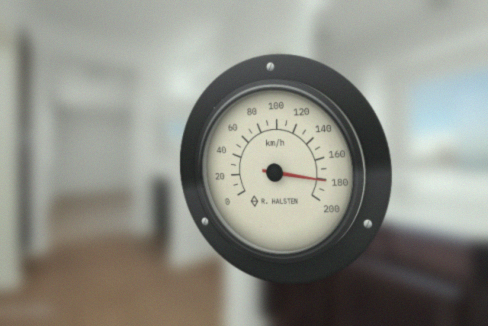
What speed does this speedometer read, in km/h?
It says 180 km/h
